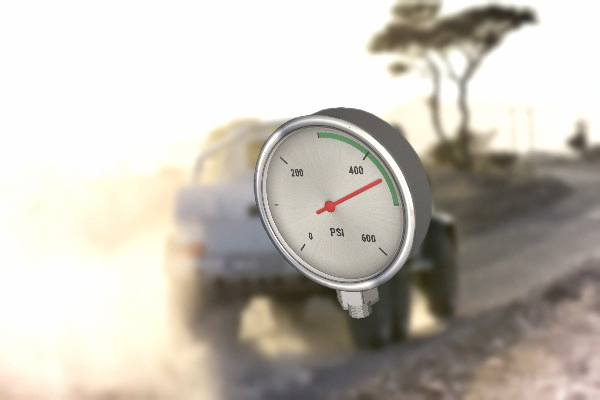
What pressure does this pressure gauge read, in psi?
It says 450 psi
